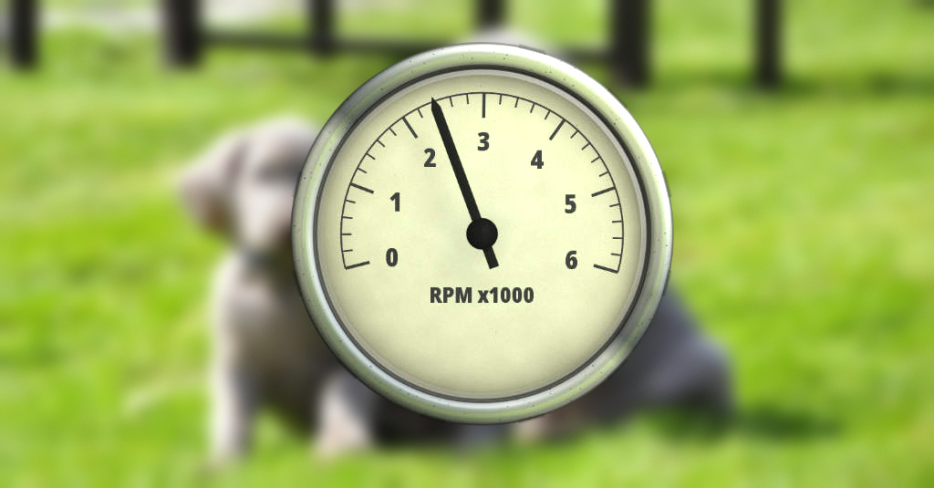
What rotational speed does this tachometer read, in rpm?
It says 2400 rpm
